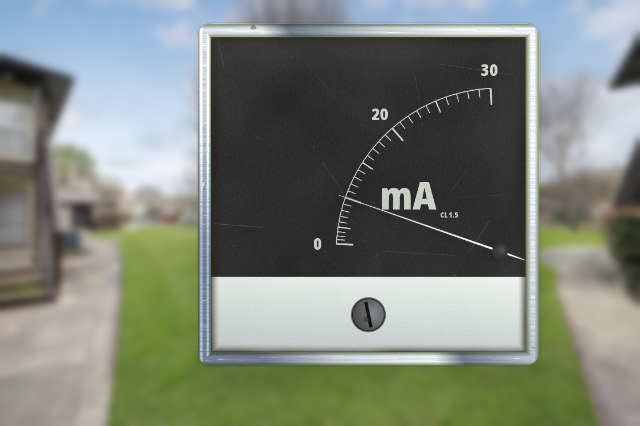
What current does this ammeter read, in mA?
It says 10 mA
